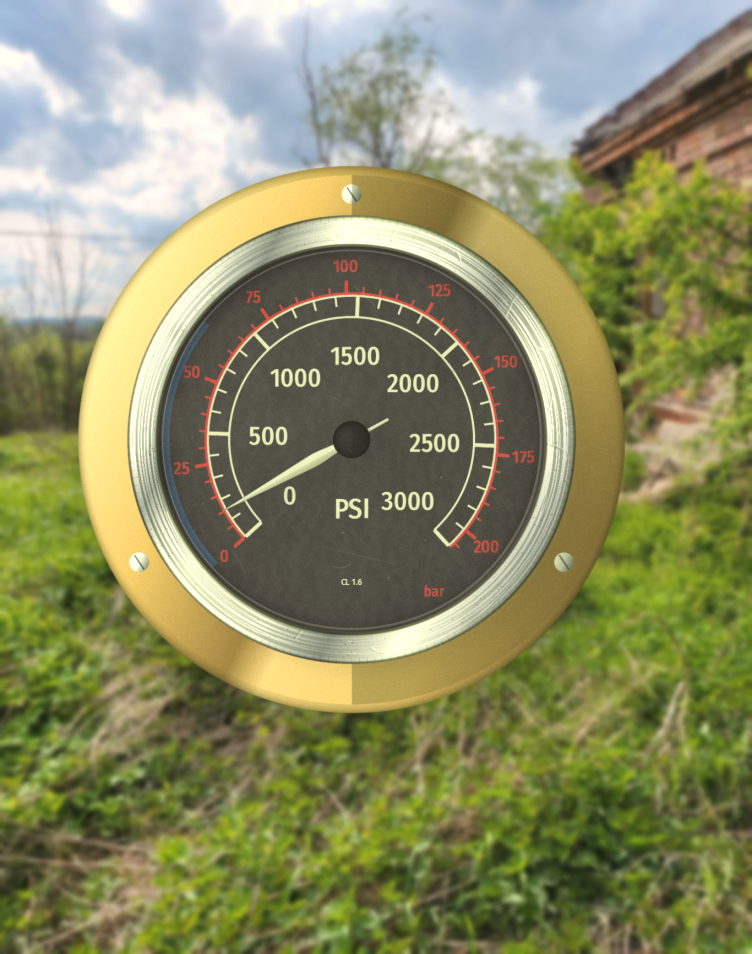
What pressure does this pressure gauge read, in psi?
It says 150 psi
